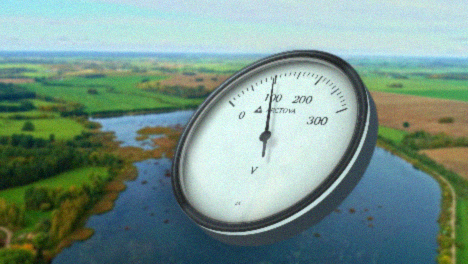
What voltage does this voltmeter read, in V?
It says 100 V
